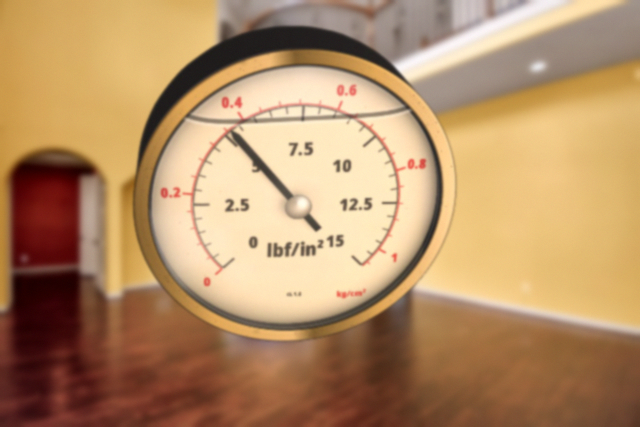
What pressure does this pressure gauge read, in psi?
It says 5.25 psi
